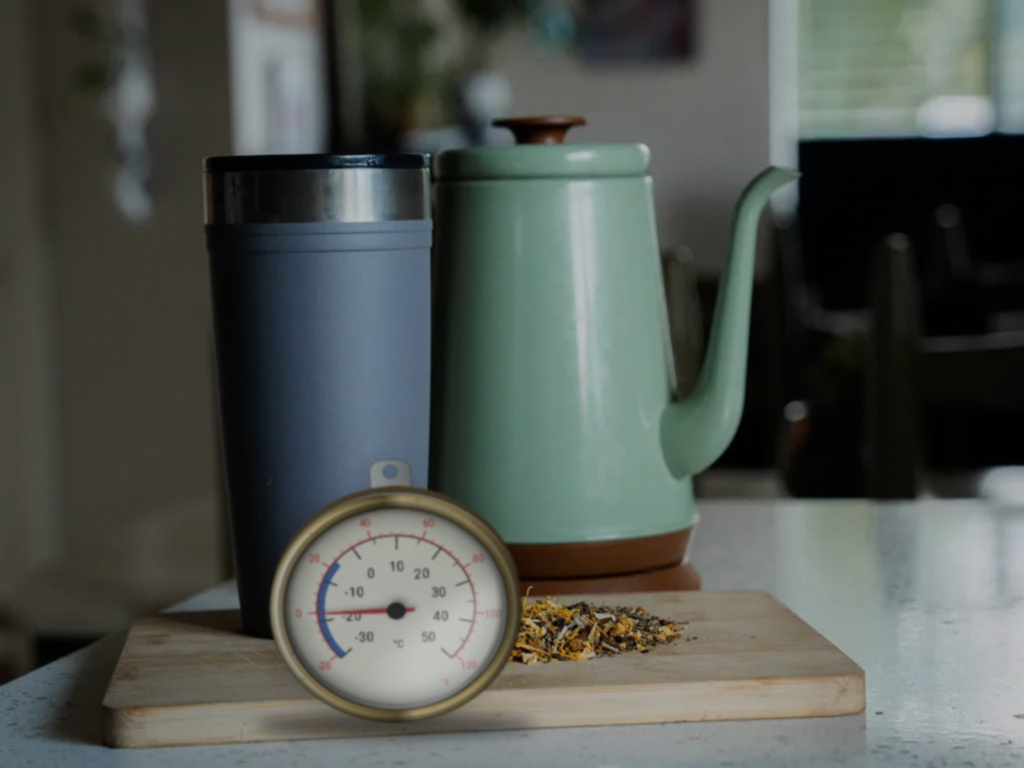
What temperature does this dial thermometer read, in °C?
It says -17.5 °C
